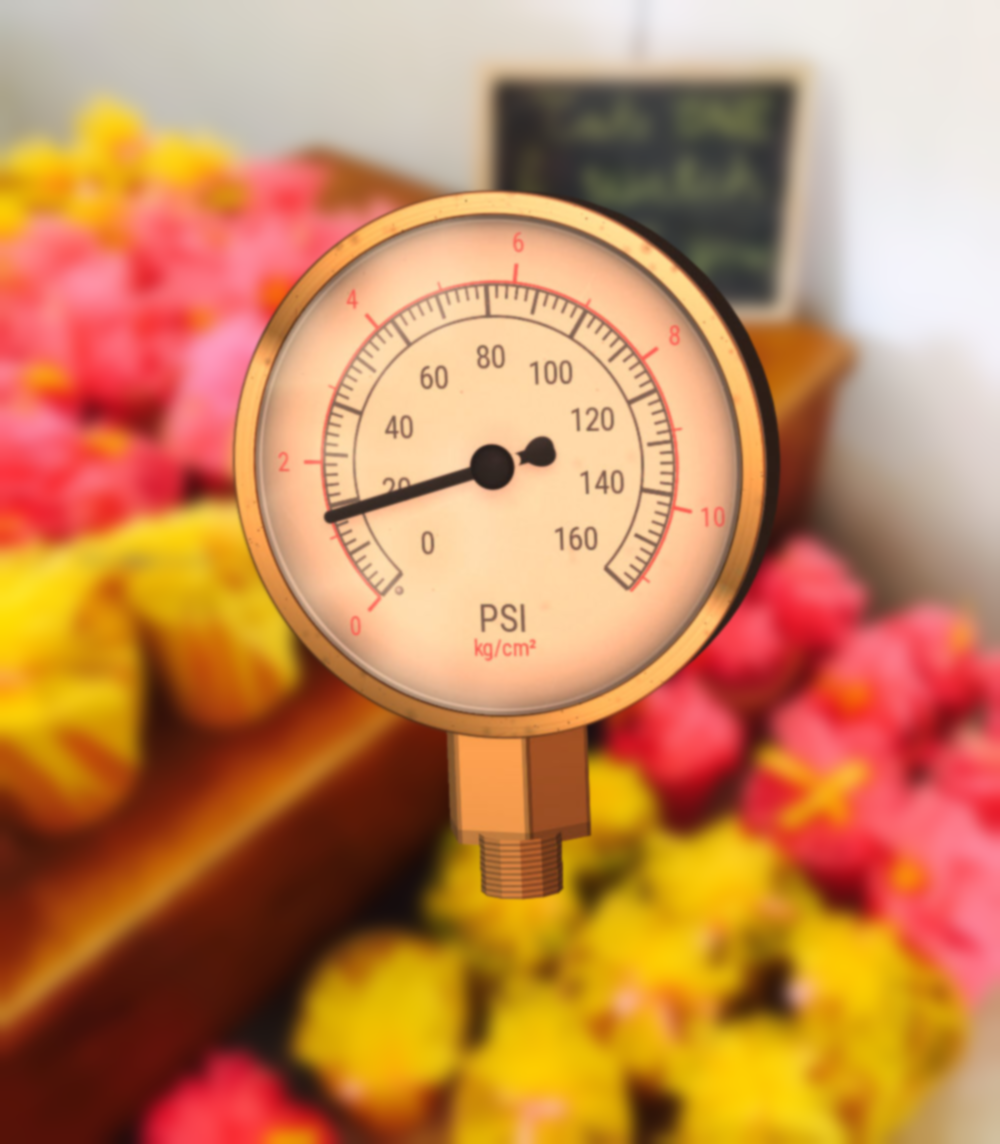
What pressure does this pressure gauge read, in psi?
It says 18 psi
